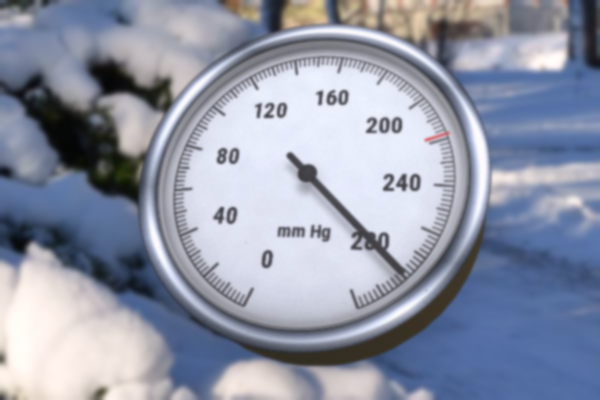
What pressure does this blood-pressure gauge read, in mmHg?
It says 280 mmHg
